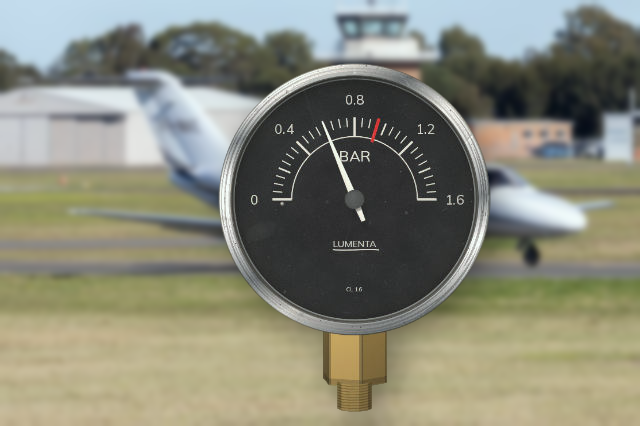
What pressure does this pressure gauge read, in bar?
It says 0.6 bar
